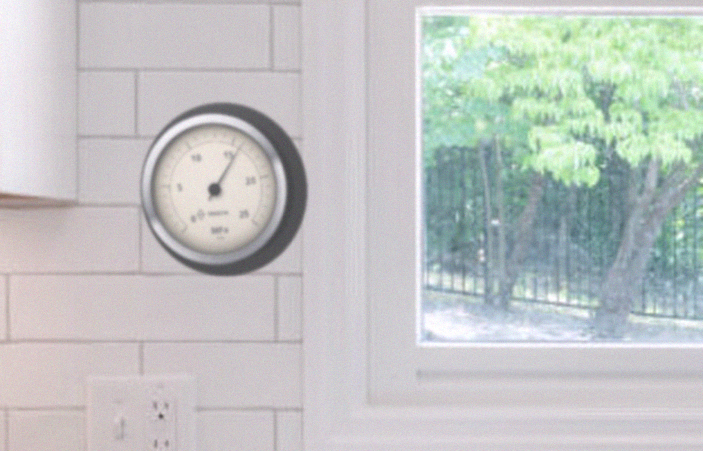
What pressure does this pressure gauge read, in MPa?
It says 16 MPa
